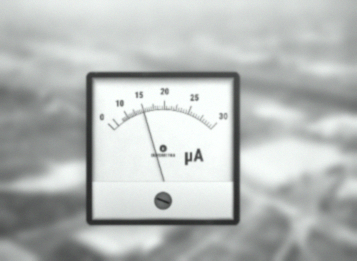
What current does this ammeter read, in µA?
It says 15 µA
